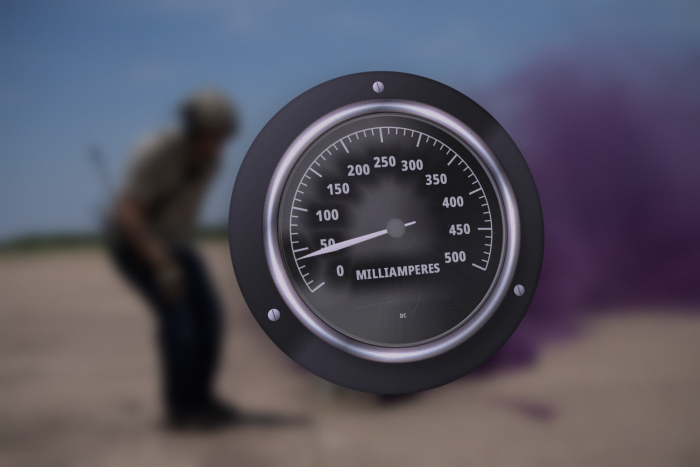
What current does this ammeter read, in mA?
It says 40 mA
